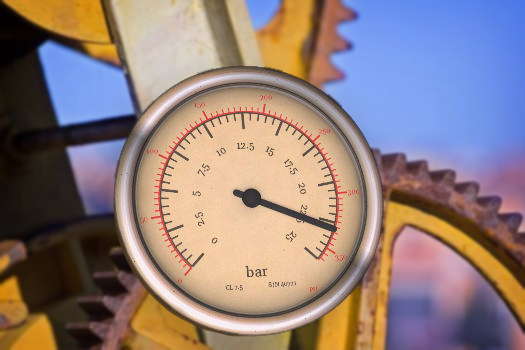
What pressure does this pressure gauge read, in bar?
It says 23 bar
